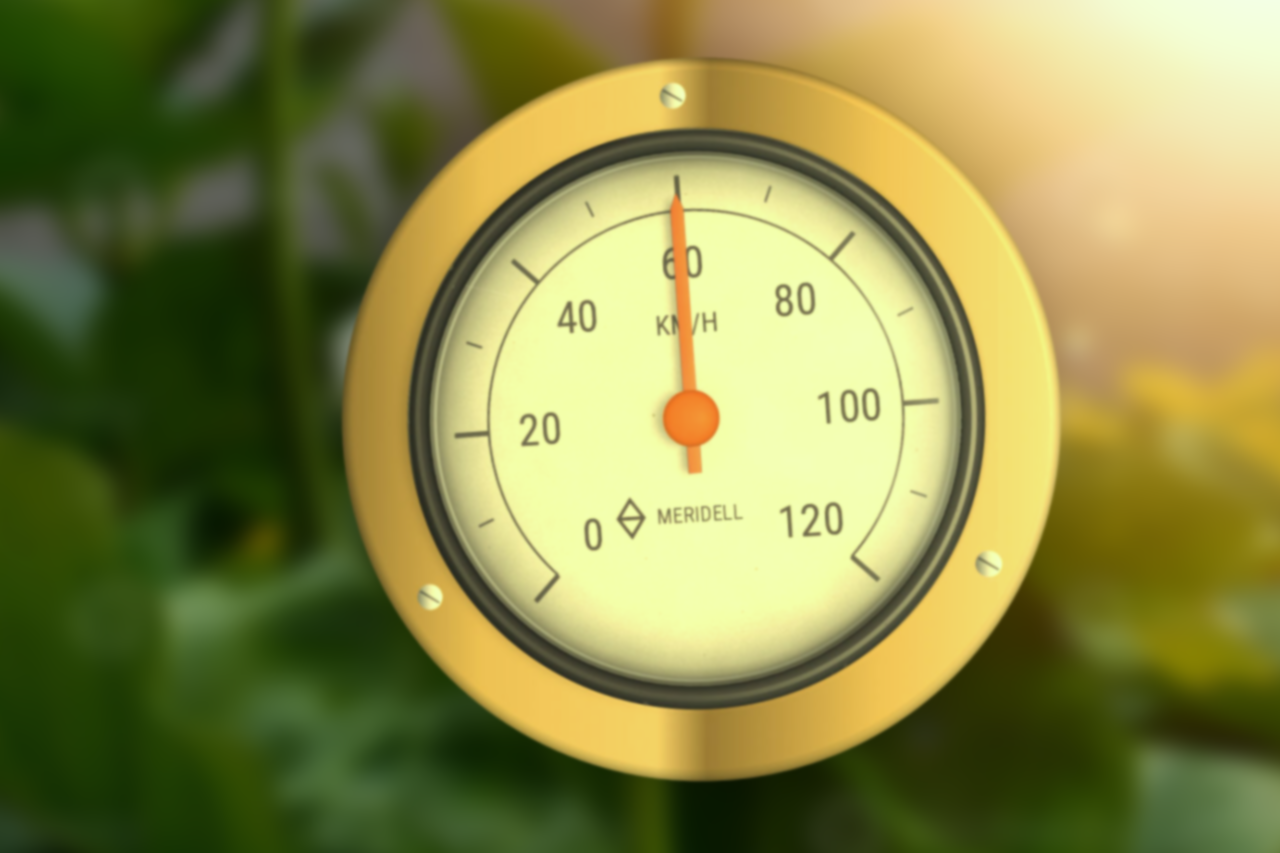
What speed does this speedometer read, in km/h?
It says 60 km/h
